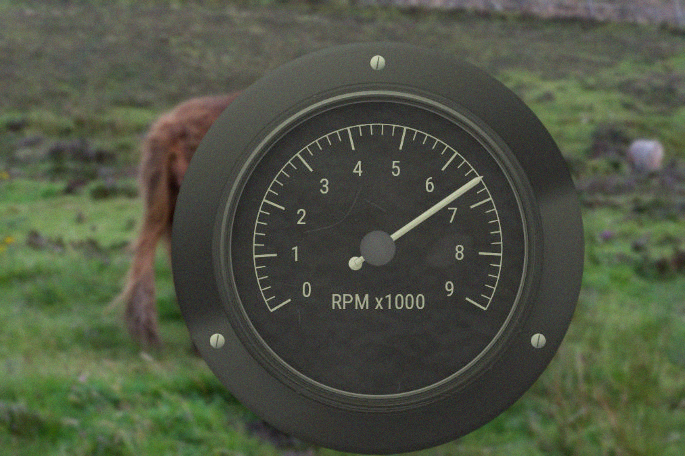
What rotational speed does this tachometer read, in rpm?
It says 6600 rpm
